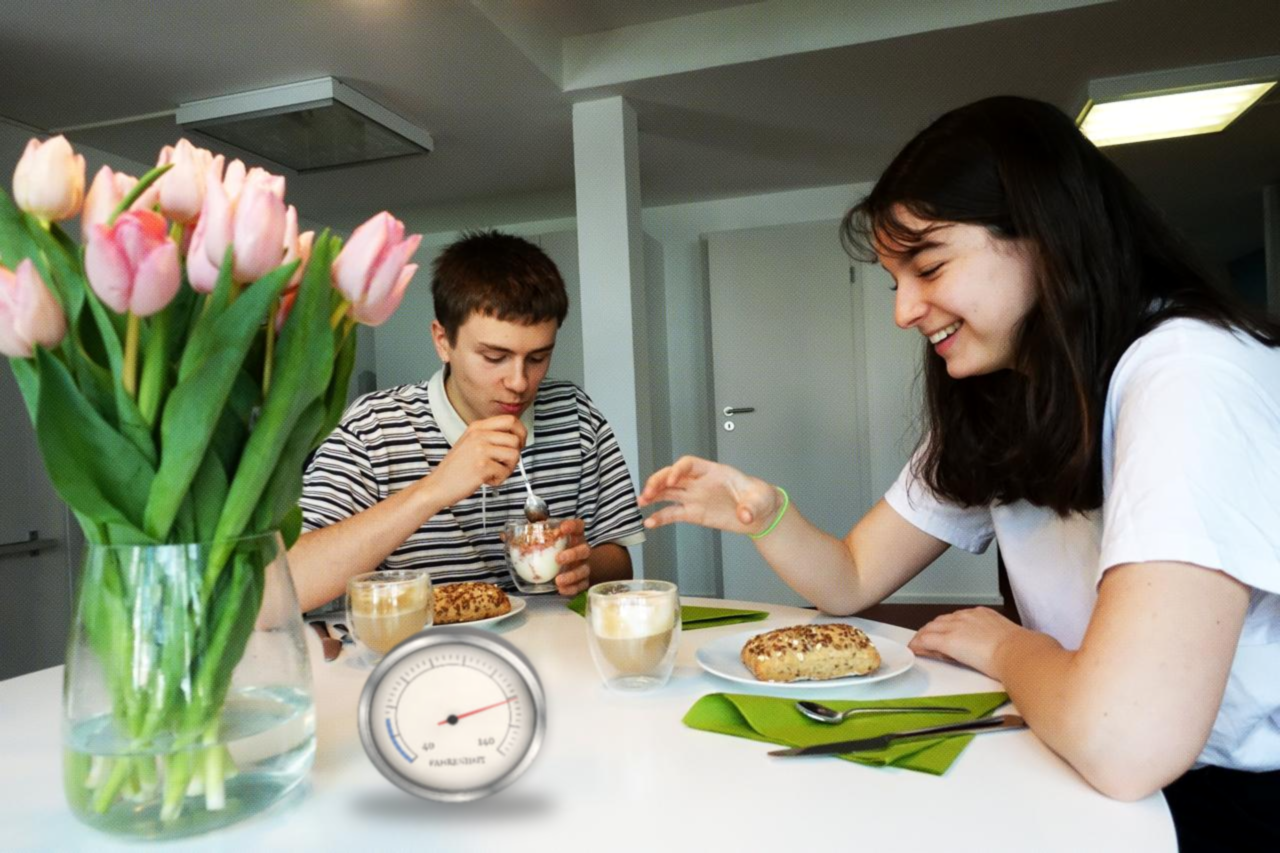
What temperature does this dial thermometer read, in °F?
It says 100 °F
